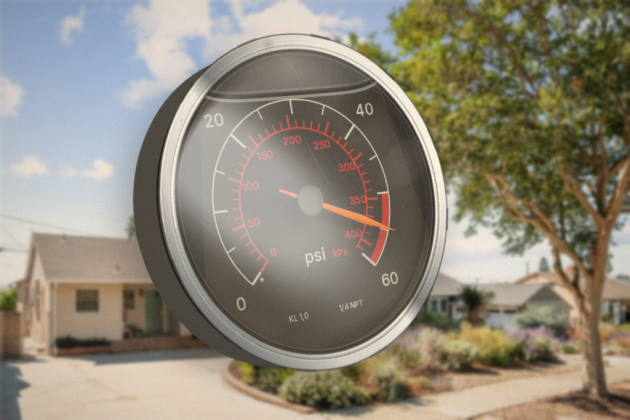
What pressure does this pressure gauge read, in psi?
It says 55 psi
